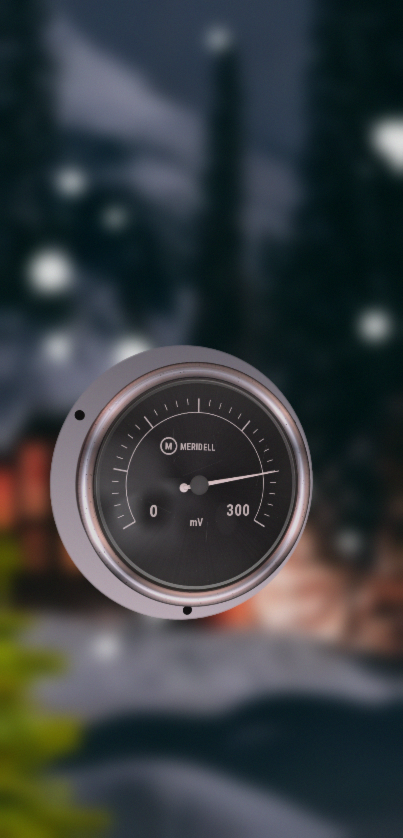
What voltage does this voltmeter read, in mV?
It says 250 mV
